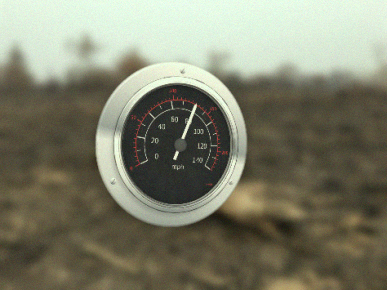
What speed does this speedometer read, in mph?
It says 80 mph
